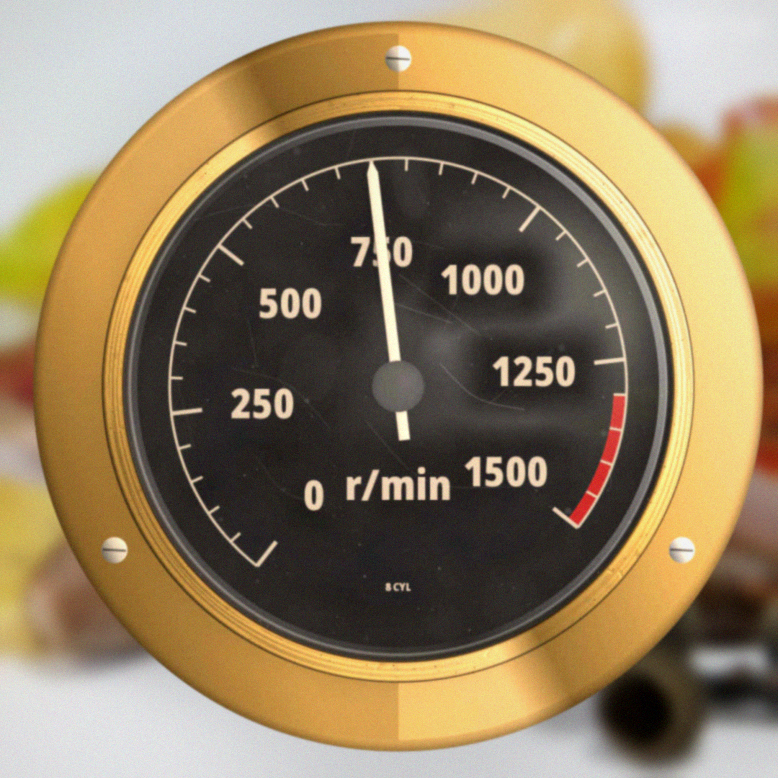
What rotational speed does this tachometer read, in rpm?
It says 750 rpm
